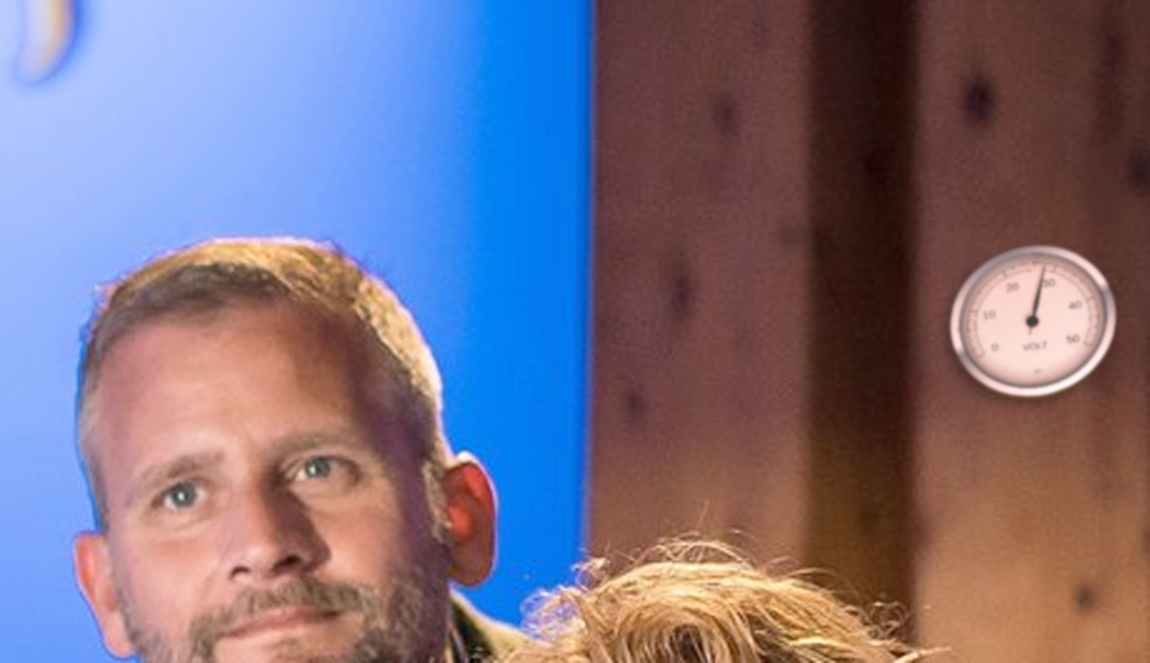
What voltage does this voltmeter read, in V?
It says 28 V
